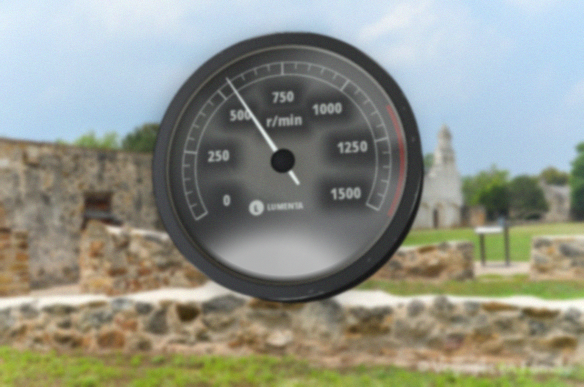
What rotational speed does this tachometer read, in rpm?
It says 550 rpm
